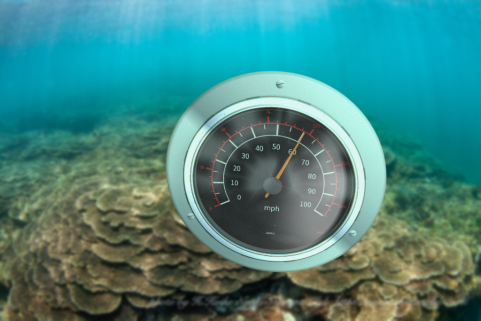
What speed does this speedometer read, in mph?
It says 60 mph
